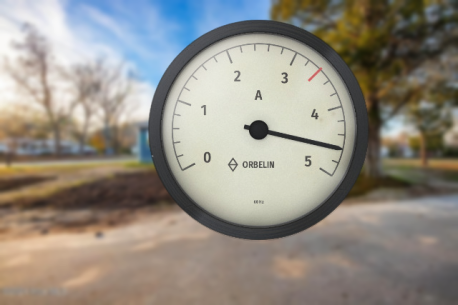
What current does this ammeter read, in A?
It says 4.6 A
